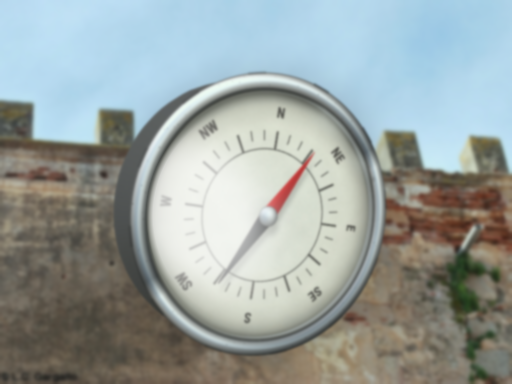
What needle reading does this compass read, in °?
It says 30 °
